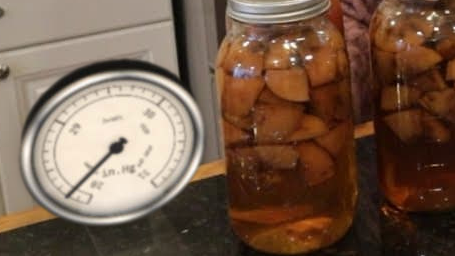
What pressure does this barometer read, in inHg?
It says 28.2 inHg
